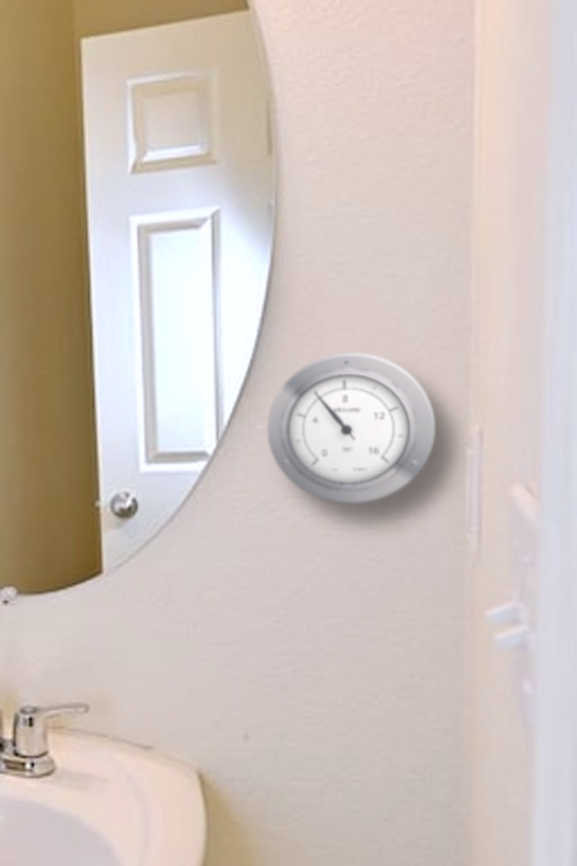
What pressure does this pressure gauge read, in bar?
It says 6 bar
